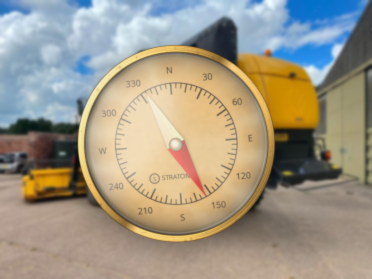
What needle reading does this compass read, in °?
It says 155 °
